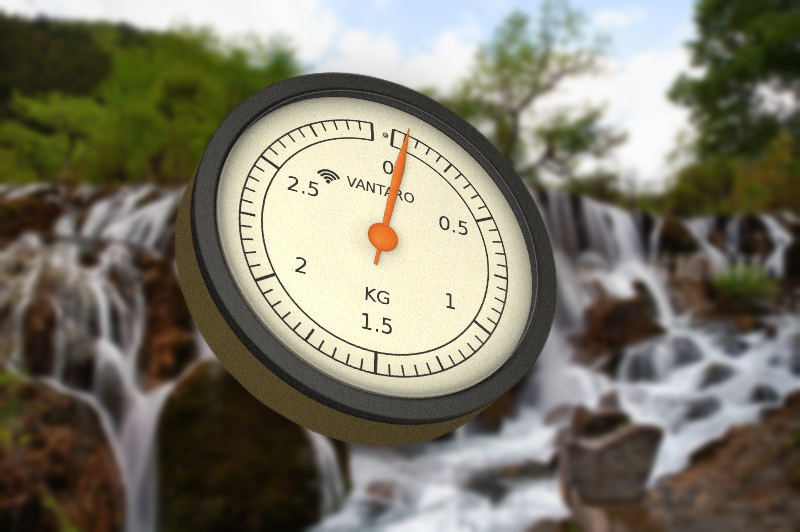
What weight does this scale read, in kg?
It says 0.05 kg
